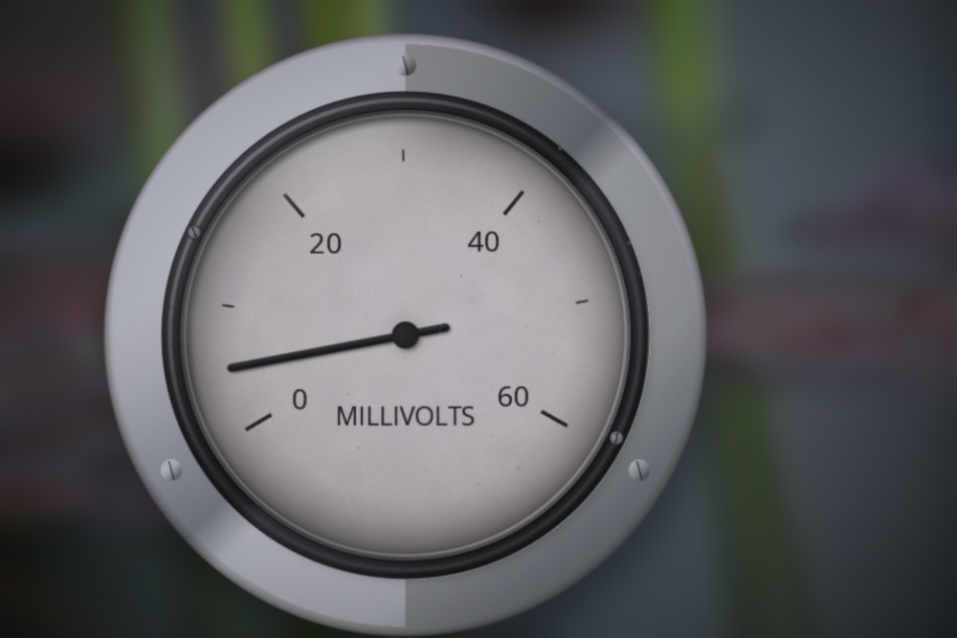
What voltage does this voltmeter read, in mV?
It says 5 mV
